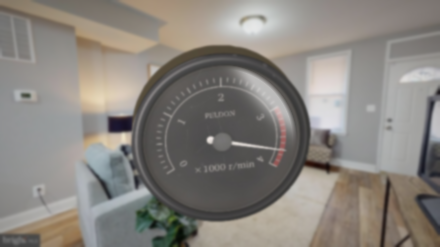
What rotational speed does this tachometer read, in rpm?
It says 3700 rpm
